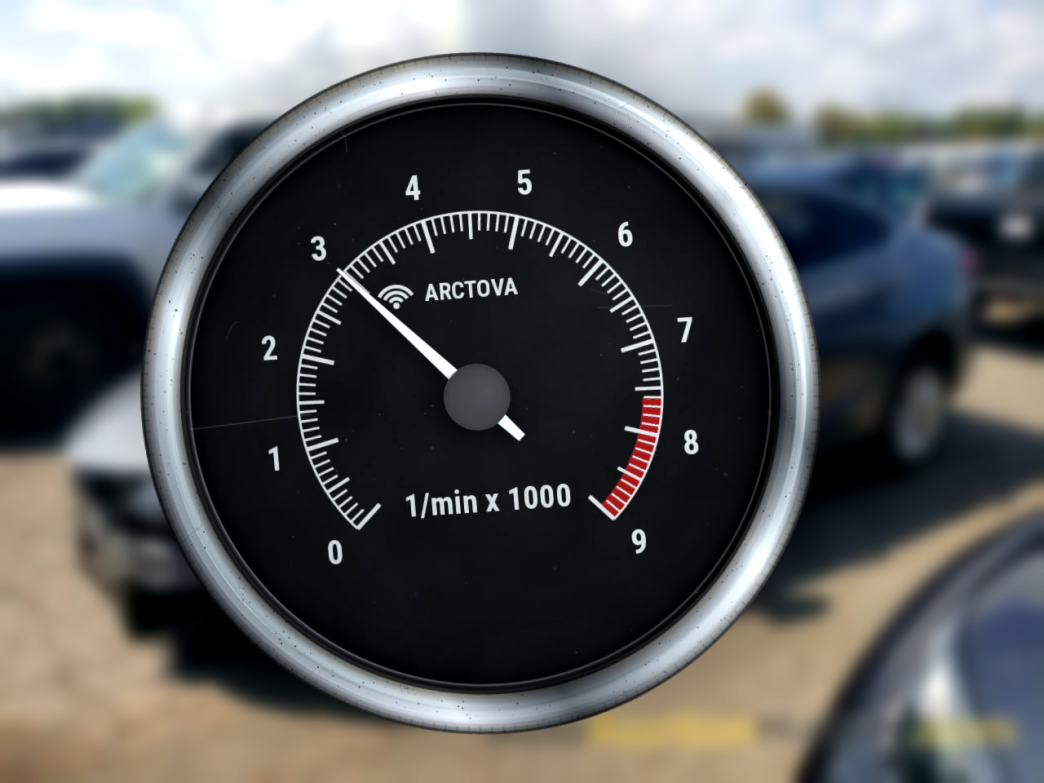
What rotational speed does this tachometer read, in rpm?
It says 3000 rpm
